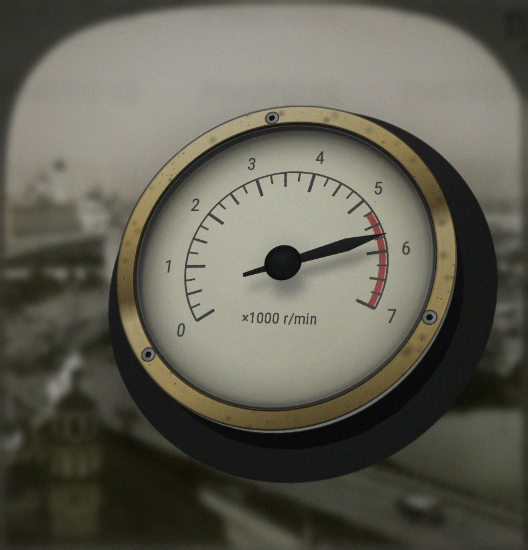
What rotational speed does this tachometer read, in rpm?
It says 5750 rpm
